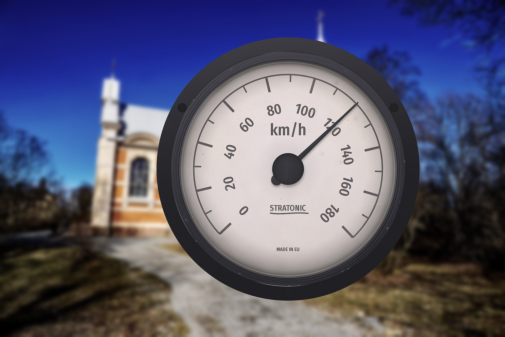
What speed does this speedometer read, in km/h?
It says 120 km/h
